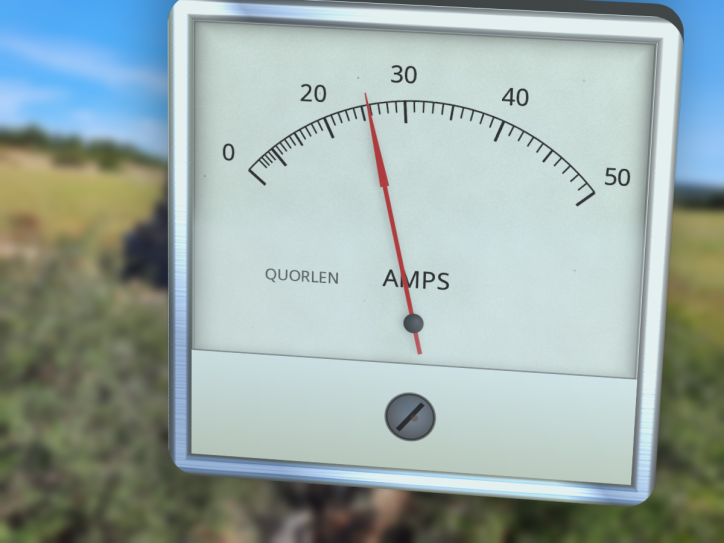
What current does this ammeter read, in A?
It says 26 A
